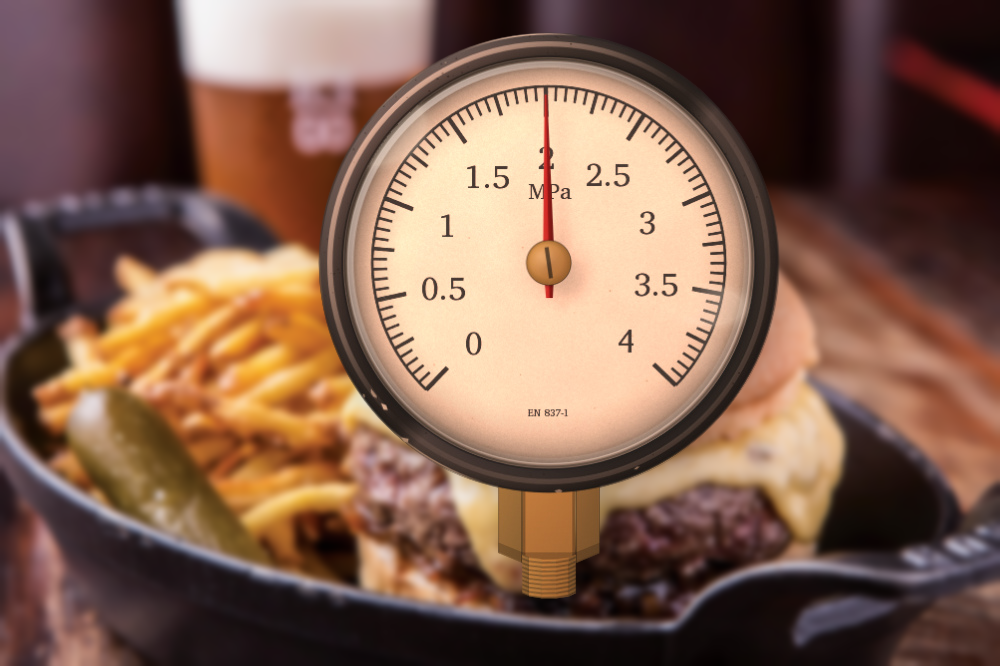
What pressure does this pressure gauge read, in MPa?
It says 2 MPa
